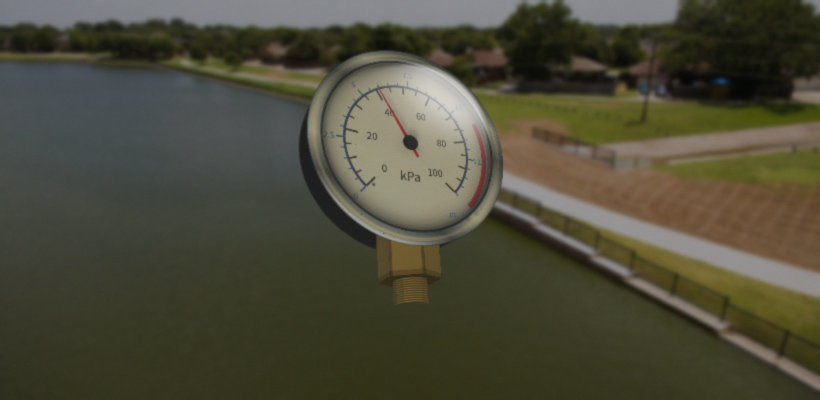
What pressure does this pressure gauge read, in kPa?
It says 40 kPa
